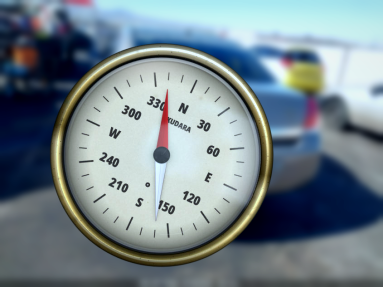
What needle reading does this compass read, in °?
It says 340 °
